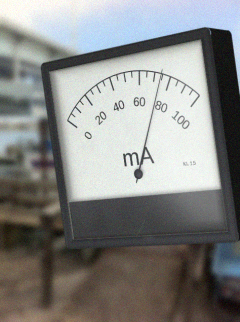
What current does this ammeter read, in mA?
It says 75 mA
